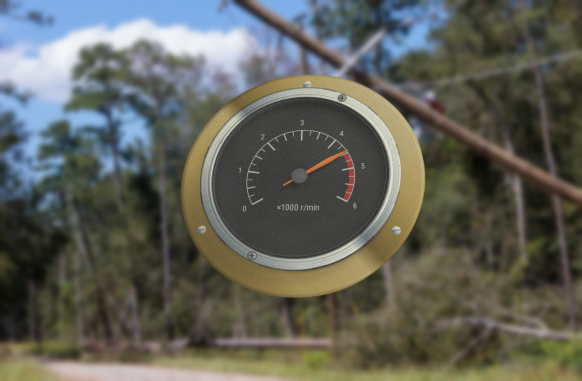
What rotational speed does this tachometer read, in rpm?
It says 4500 rpm
